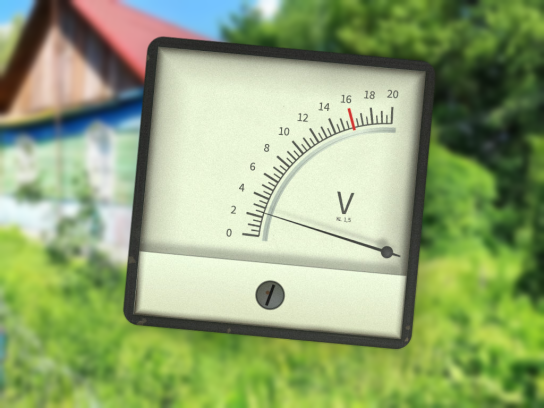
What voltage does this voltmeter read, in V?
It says 2.5 V
